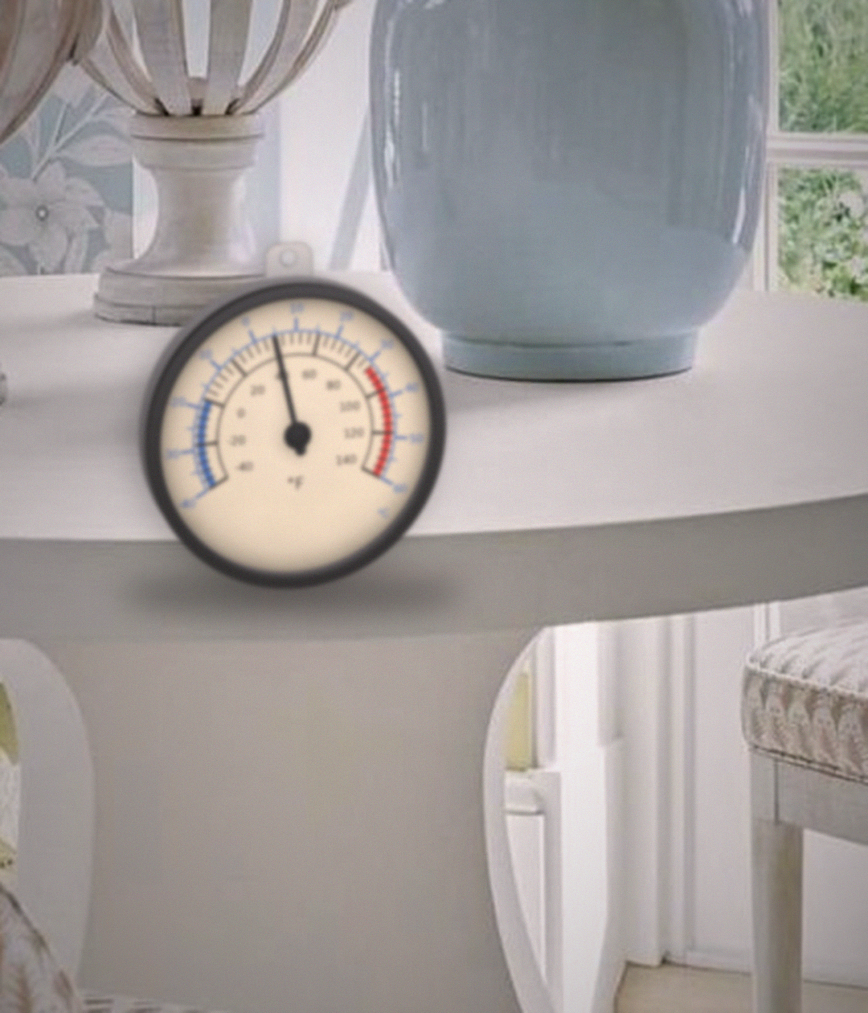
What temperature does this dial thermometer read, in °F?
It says 40 °F
